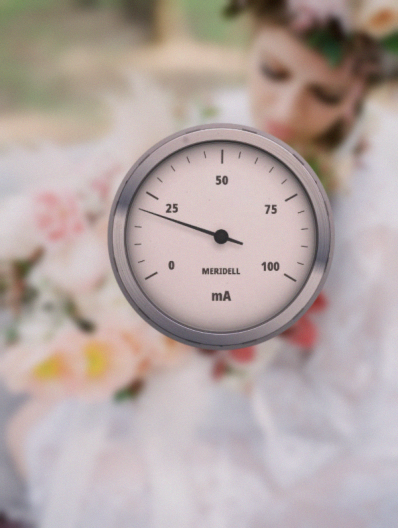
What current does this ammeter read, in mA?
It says 20 mA
